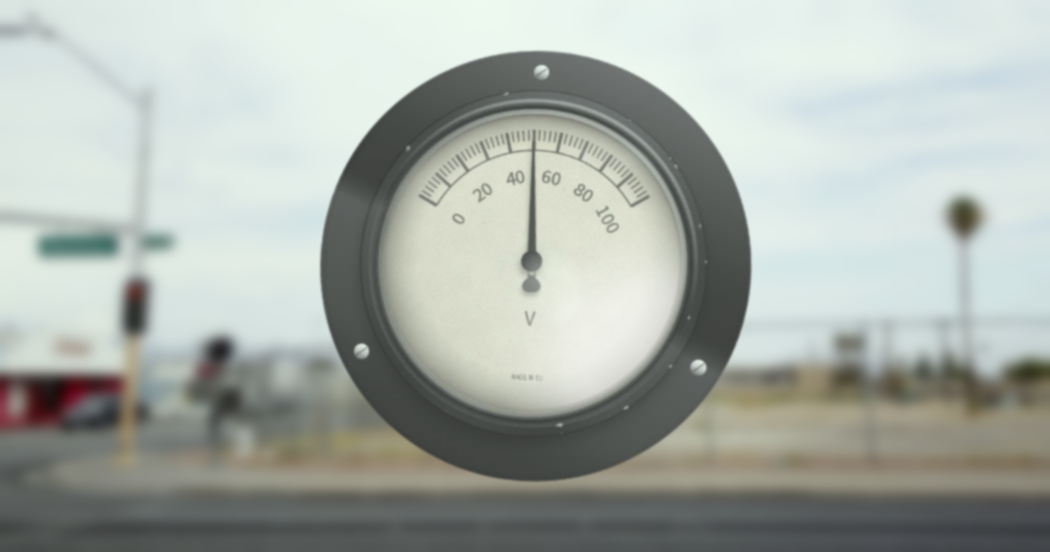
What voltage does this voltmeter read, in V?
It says 50 V
